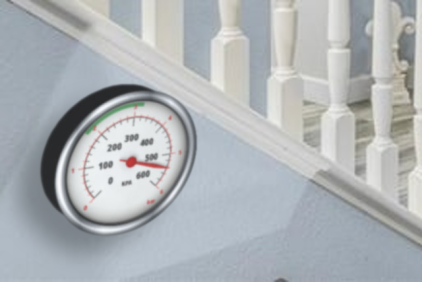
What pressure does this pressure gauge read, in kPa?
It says 540 kPa
